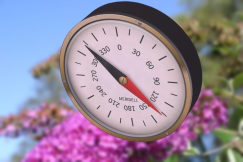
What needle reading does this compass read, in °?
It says 135 °
